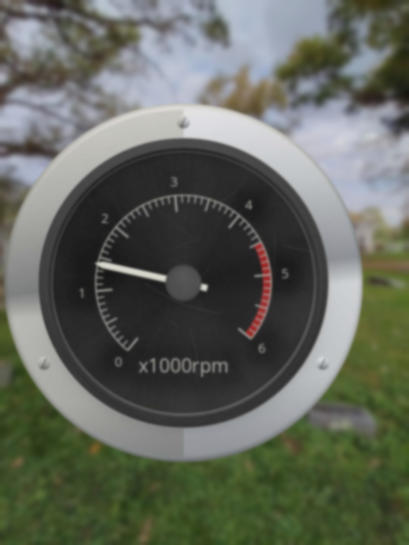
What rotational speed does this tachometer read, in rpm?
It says 1400 rpm
